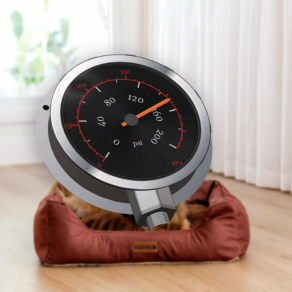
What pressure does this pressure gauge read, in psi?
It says 150 psi
